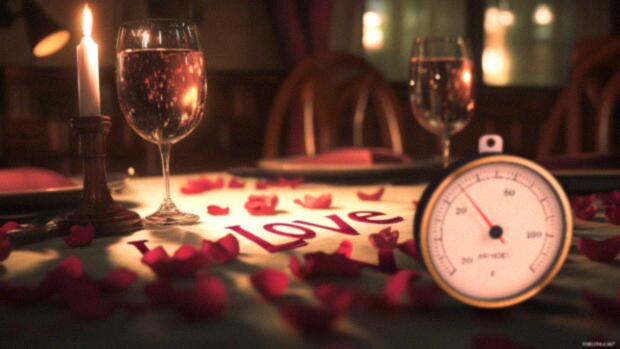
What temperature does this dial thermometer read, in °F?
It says 30 °F
